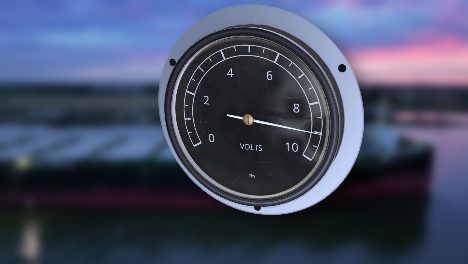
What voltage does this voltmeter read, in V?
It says 9 V
